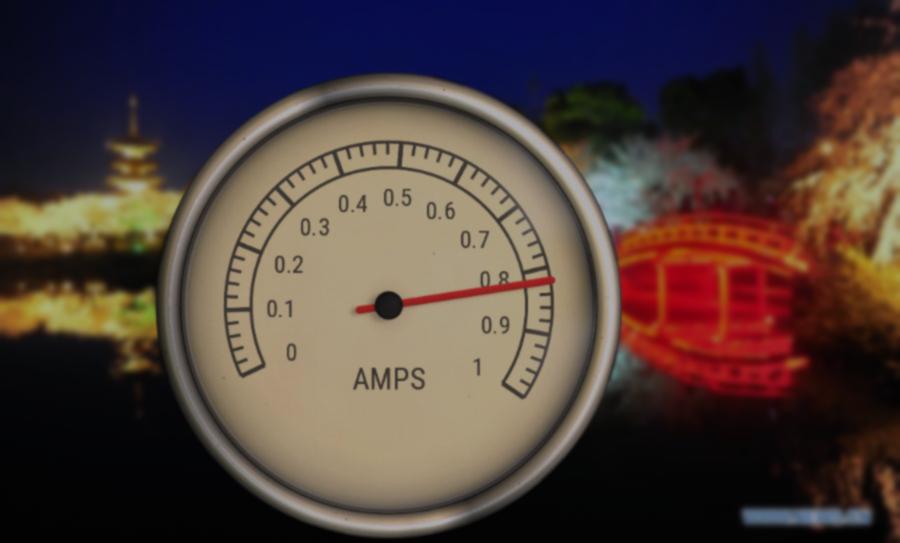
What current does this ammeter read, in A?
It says 0.82 A
